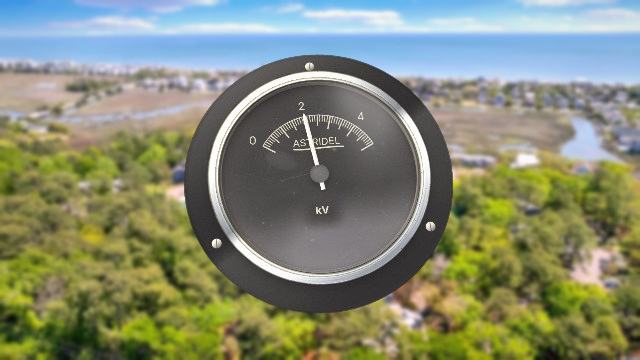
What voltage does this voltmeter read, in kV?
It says 2 kV
